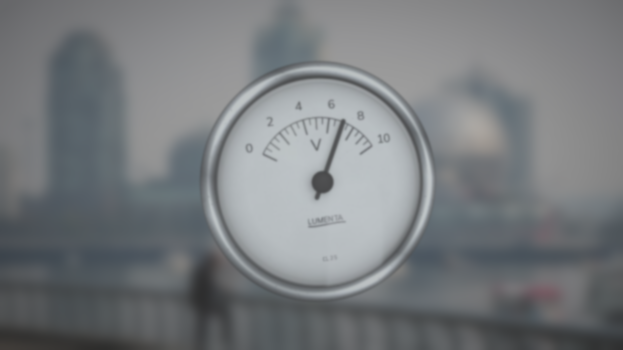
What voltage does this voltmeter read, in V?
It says 7 V
